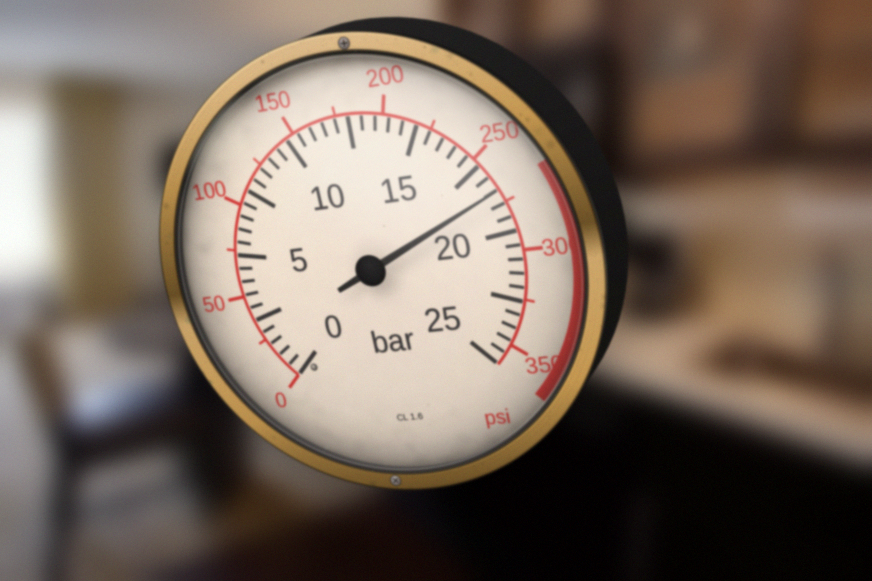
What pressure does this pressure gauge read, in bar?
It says 18.5 bar
